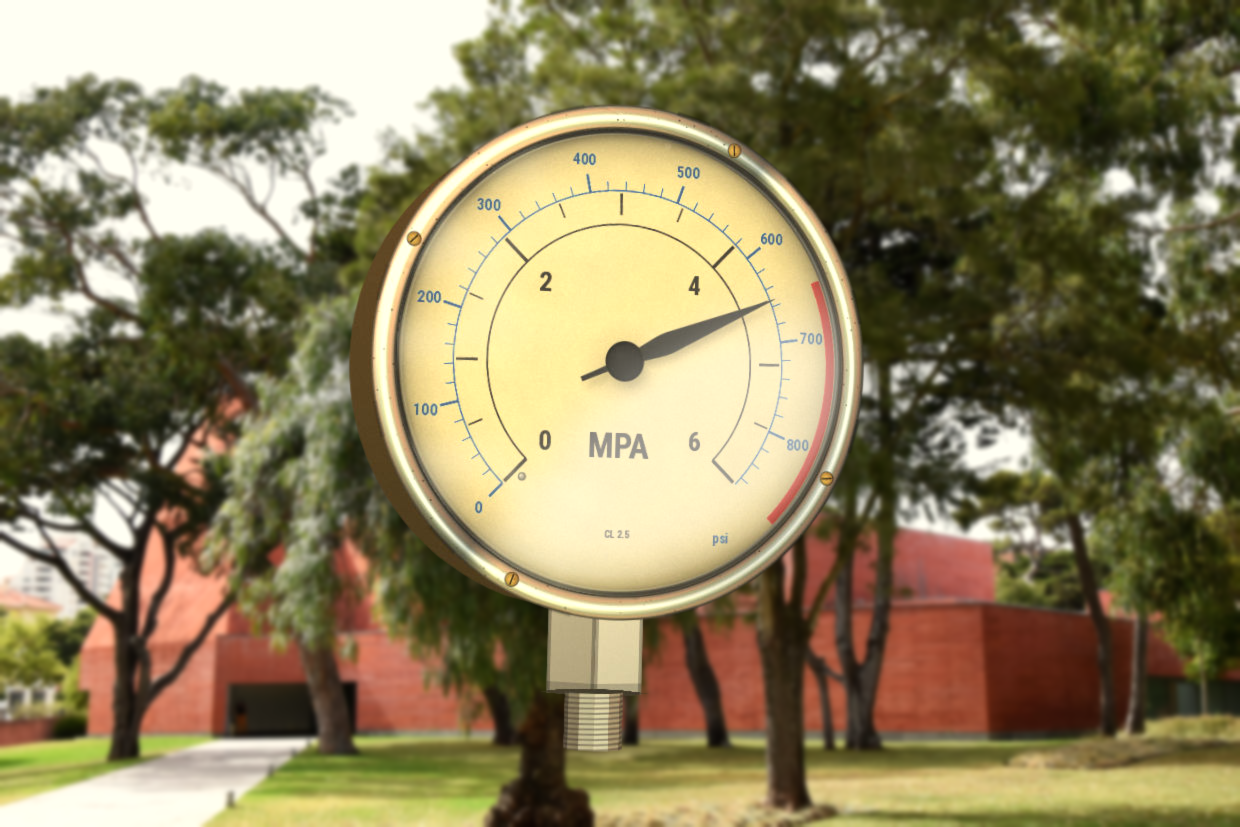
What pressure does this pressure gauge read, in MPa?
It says 4.5 MPa
